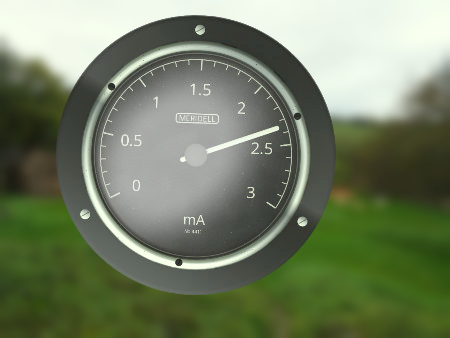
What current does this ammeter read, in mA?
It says 2.35 mA
